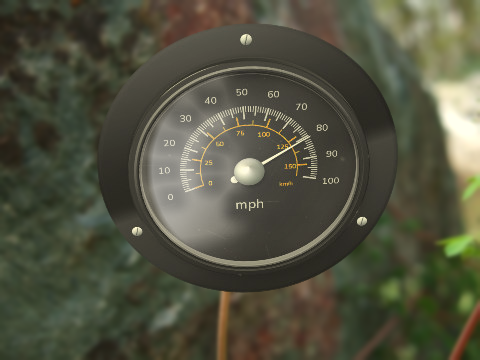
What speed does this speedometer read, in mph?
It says 80 mph
